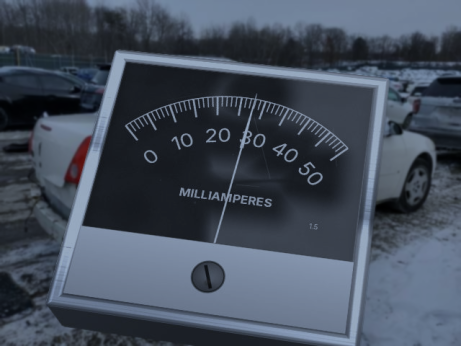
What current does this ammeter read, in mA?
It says 28 mA
